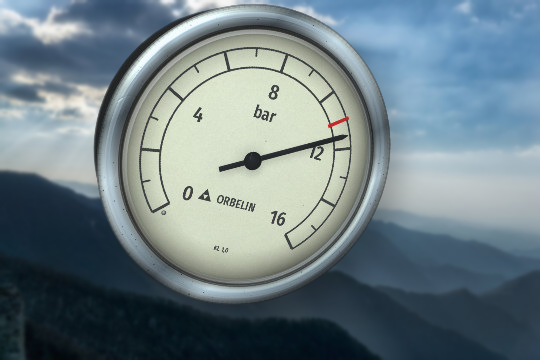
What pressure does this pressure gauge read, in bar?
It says 11.5 bar
